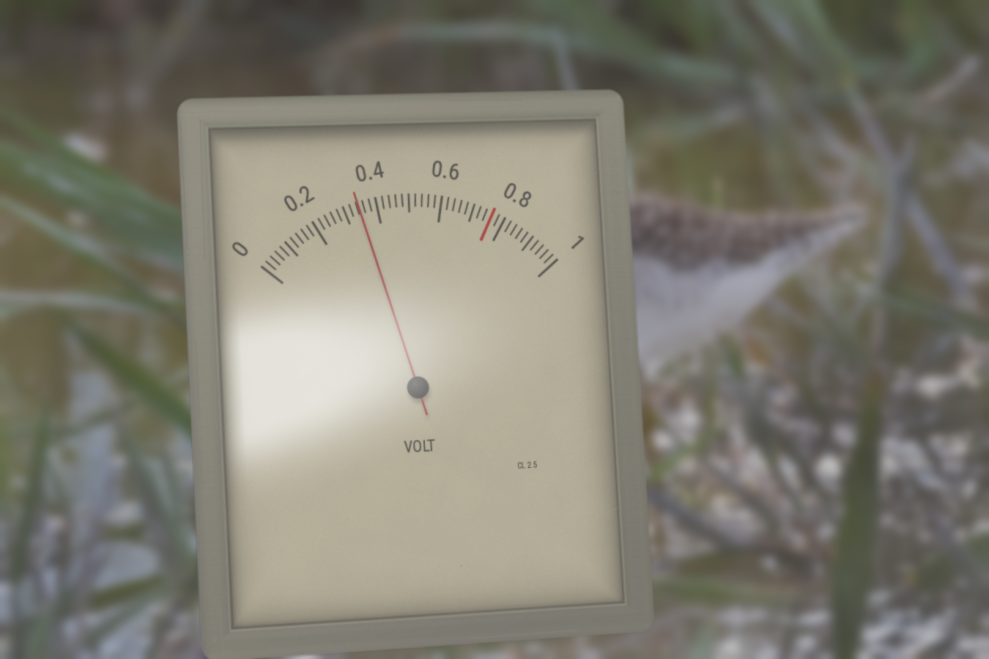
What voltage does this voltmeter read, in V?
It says 0.34 V
